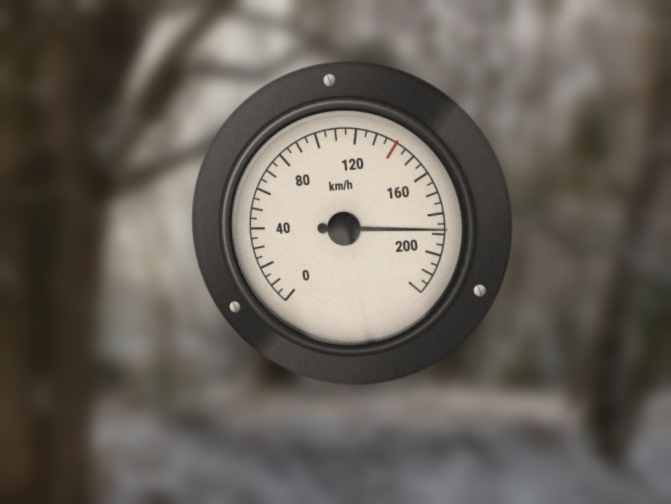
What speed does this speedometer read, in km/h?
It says 187.5 km/h
